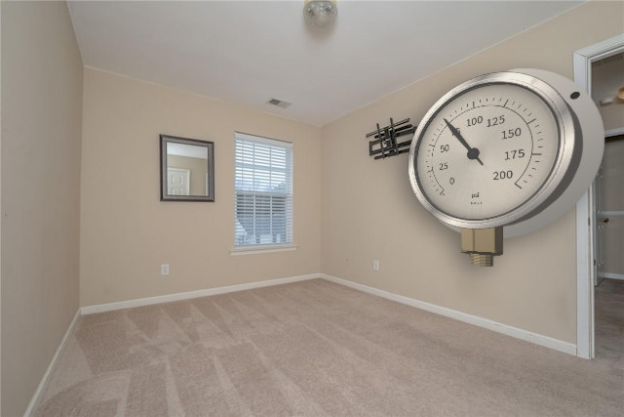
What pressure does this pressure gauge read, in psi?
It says 75 psi
